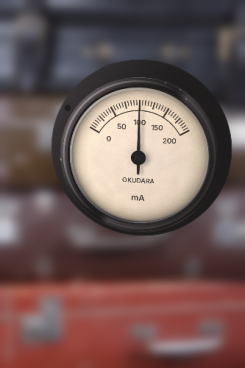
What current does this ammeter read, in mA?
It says 100 mA
